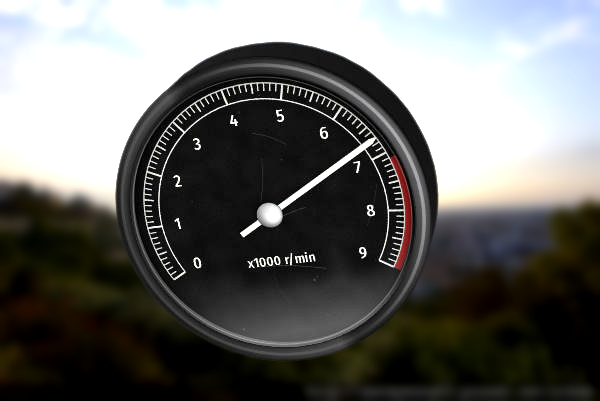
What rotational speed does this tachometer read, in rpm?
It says 6700 rpm
